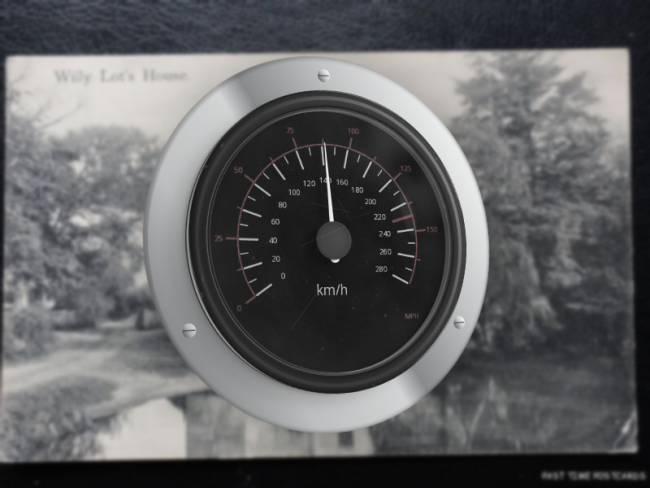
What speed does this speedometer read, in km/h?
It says 140 km/h
